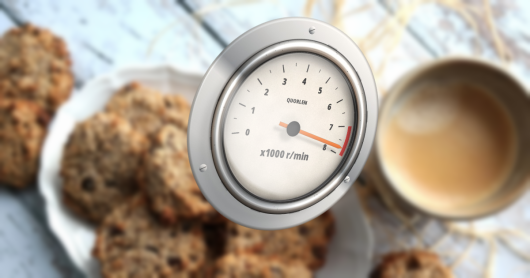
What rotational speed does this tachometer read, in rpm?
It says 7750 rpm
